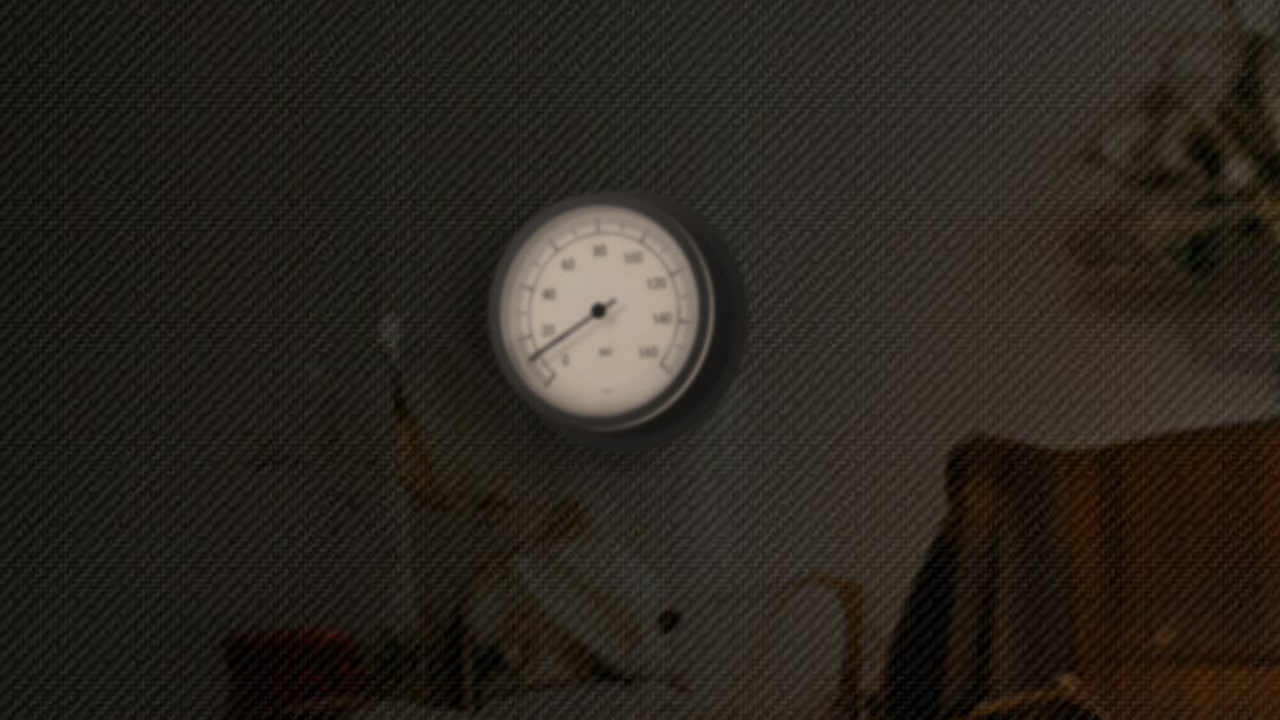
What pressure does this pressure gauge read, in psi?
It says 10 psi
